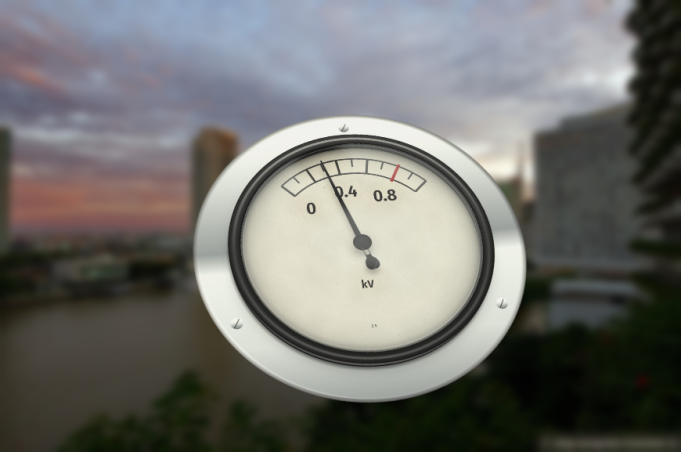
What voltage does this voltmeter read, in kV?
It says 0.3 kV
